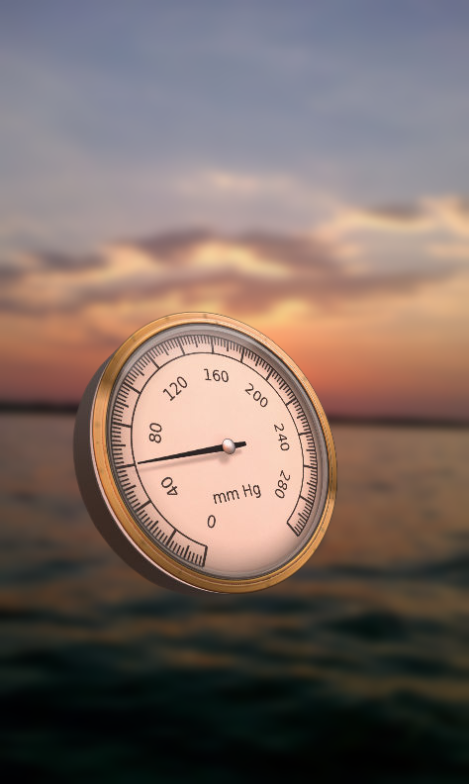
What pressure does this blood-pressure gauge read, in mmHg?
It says 60 mmHg
